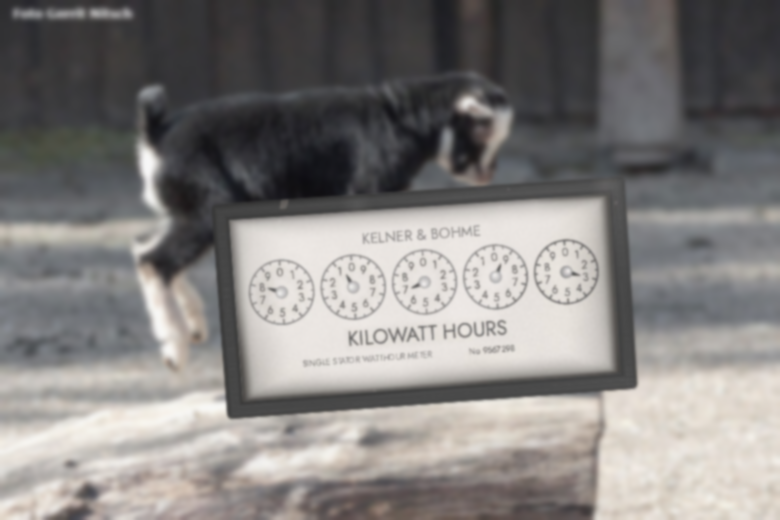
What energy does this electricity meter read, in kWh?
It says 80693 kWh
